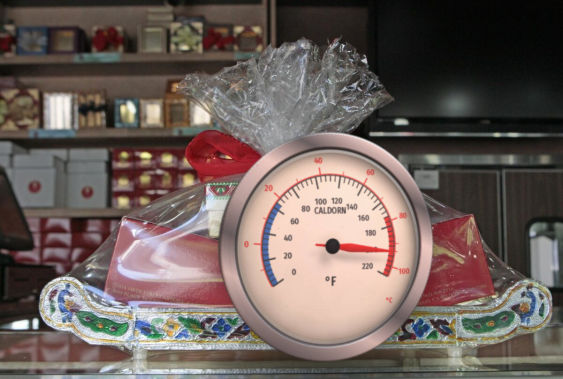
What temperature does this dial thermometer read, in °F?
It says 200 °F
